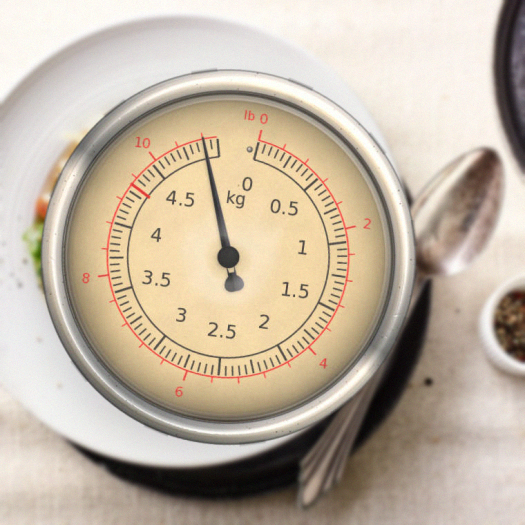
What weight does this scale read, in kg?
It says 4.9 kg
